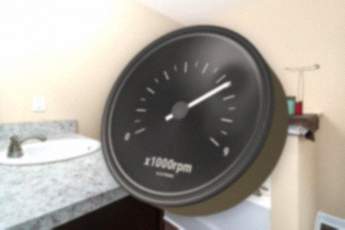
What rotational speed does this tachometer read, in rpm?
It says 6500 rpm
